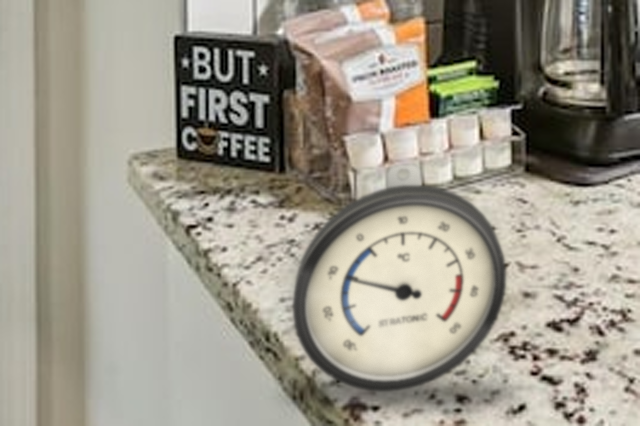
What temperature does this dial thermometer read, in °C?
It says -10 °C
